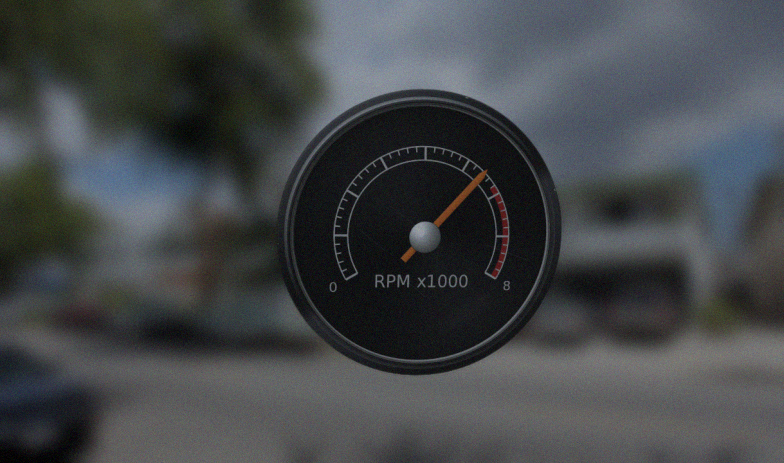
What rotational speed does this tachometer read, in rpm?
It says 5400 rpm
